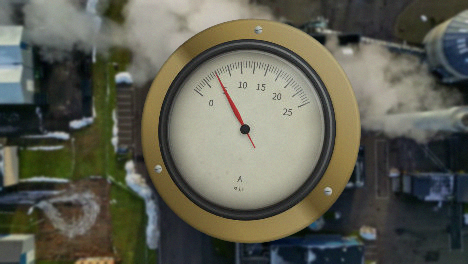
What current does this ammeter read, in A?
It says 5 A
